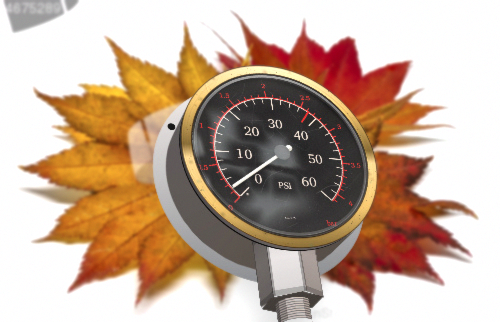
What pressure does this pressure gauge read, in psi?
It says 2 psi
